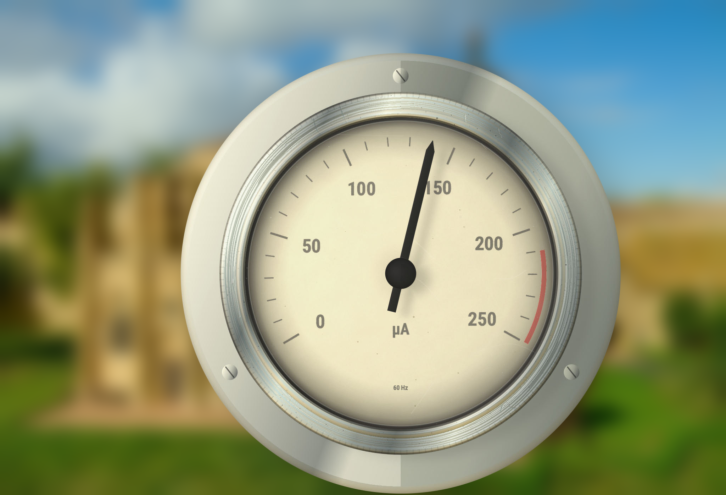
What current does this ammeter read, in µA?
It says 140 µA
